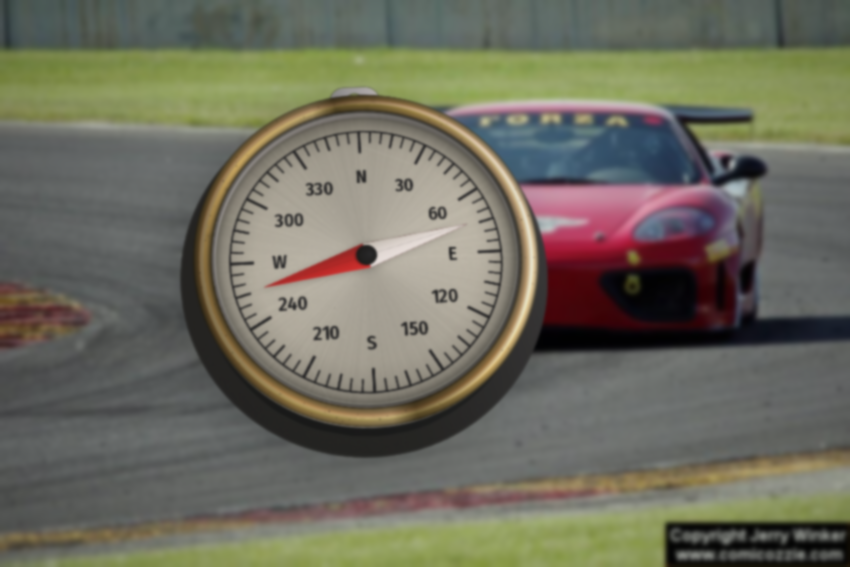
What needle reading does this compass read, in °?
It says 255 °
